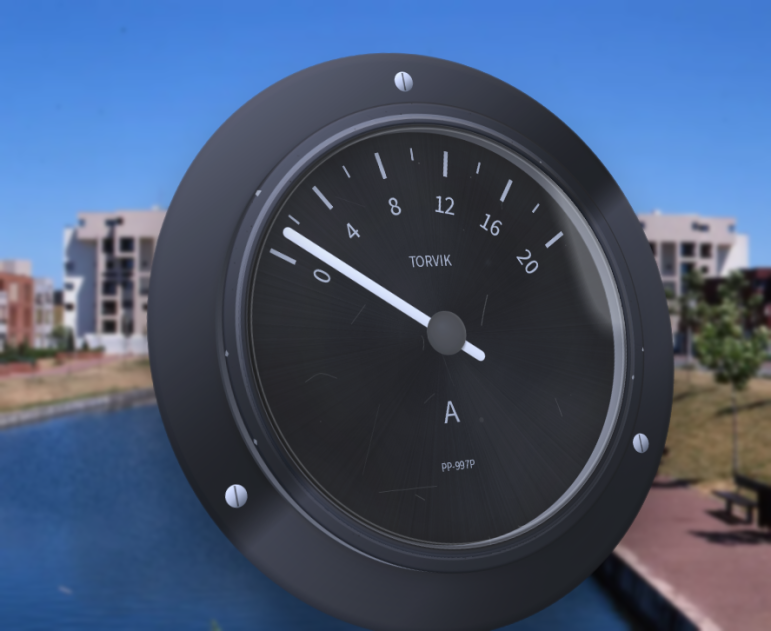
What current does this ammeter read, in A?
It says 1 A
